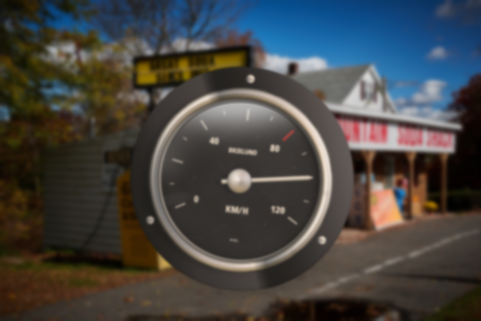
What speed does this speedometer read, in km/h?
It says 100 km/h
